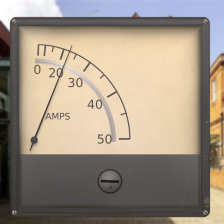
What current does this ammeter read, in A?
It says 22.5 A
